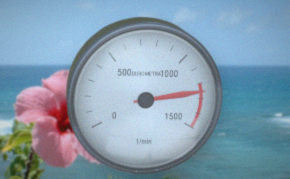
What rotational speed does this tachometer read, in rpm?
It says 1250 rpm
